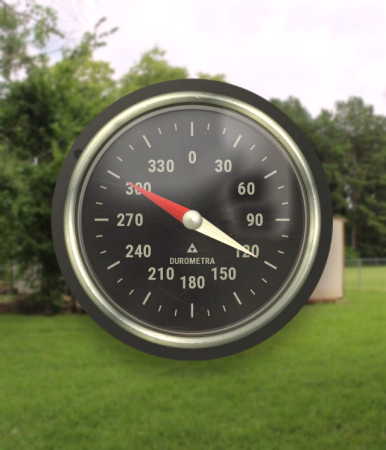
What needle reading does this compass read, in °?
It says 300 °
